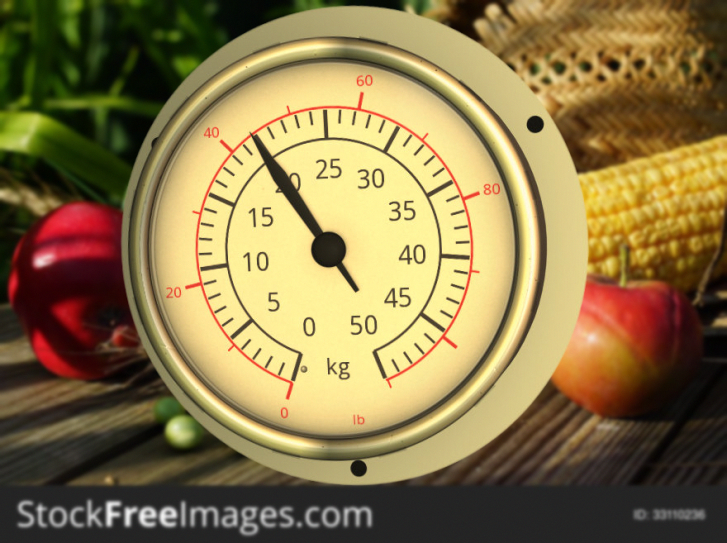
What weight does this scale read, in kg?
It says 20 kg
